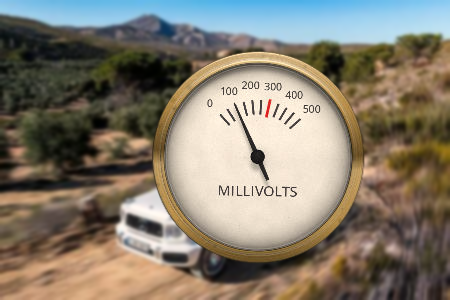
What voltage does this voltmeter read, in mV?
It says 100 mV
